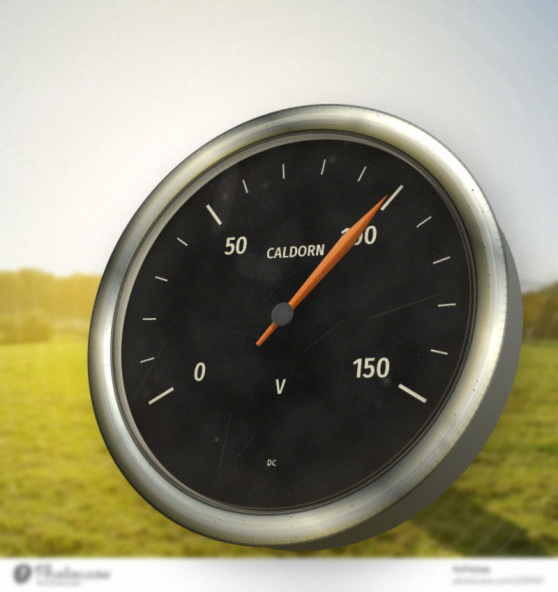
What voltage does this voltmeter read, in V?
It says 100 V
